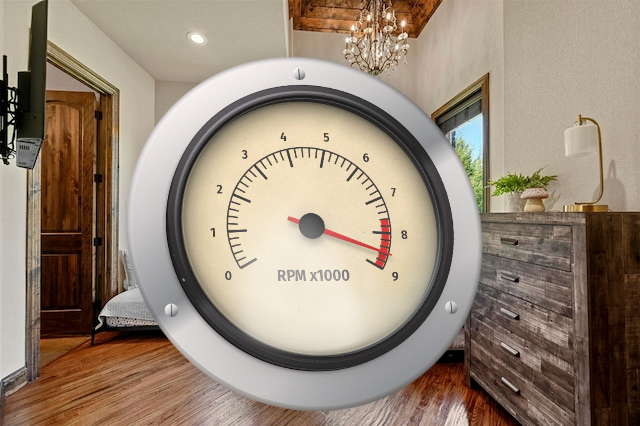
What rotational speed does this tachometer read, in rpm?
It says 8600 rpm
